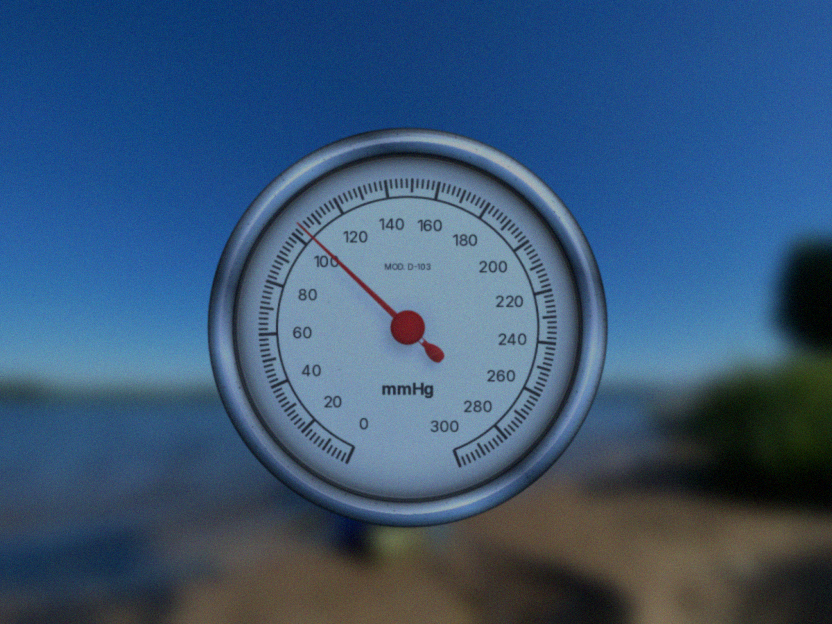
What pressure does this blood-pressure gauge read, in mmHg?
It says 104 mmHg
